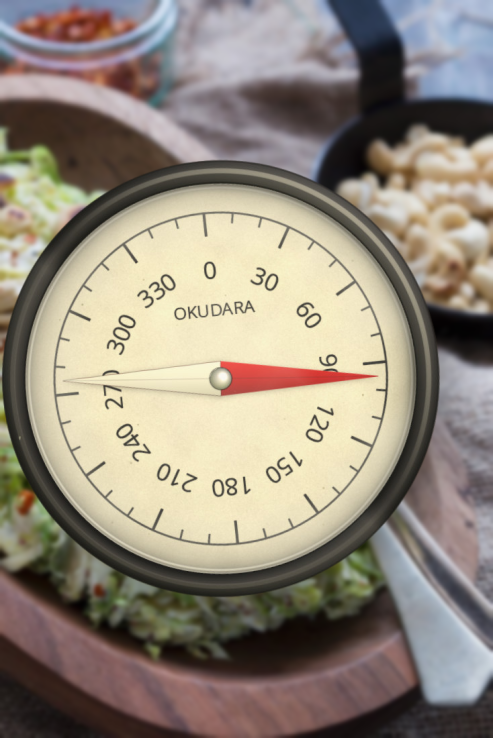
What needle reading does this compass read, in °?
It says 95 °
